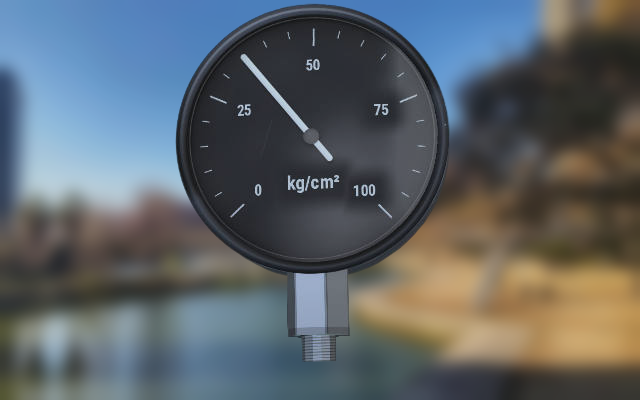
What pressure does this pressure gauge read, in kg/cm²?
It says 35 kg/cm²
